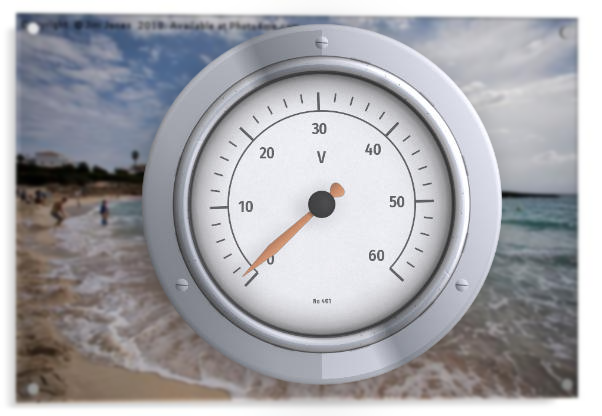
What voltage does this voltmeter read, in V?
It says 1 V
